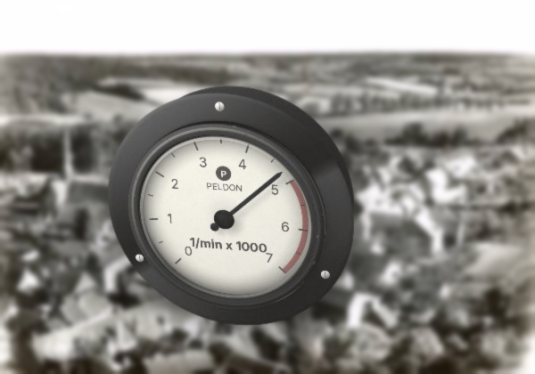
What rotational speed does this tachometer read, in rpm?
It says 4750 rpm
